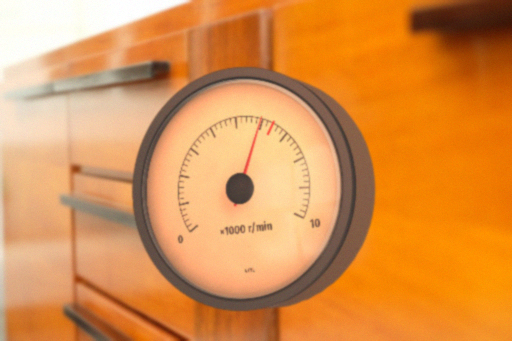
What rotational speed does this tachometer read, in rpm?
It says 6000 rpm
